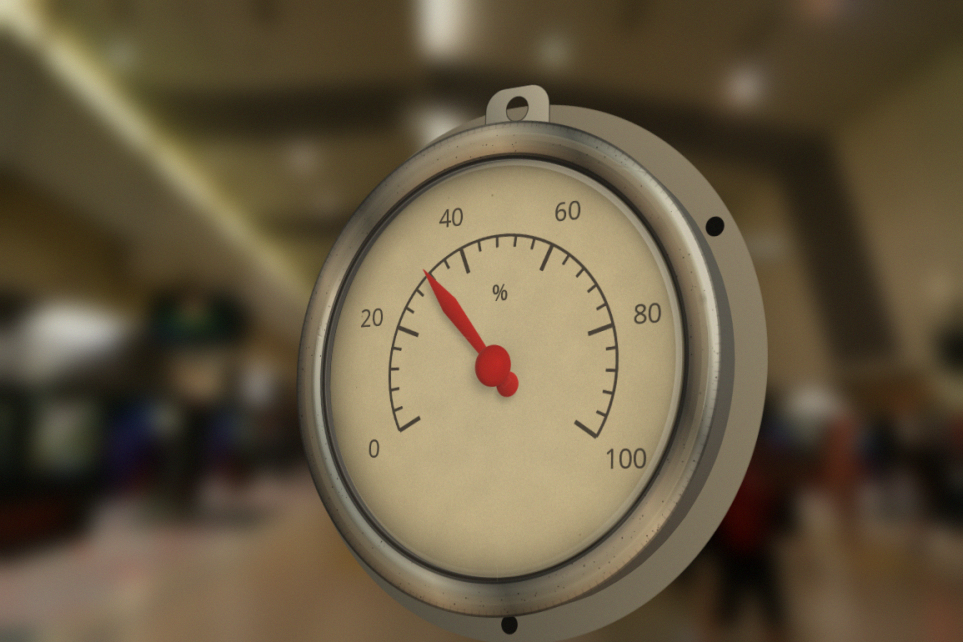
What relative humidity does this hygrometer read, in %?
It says 32 %
